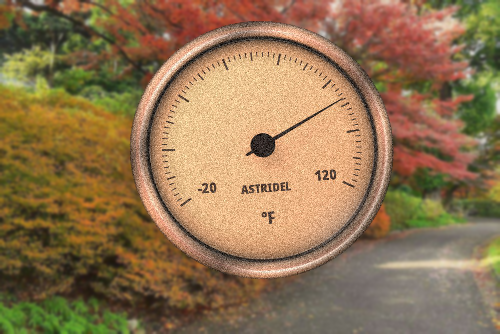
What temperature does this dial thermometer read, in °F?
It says 88 °F
